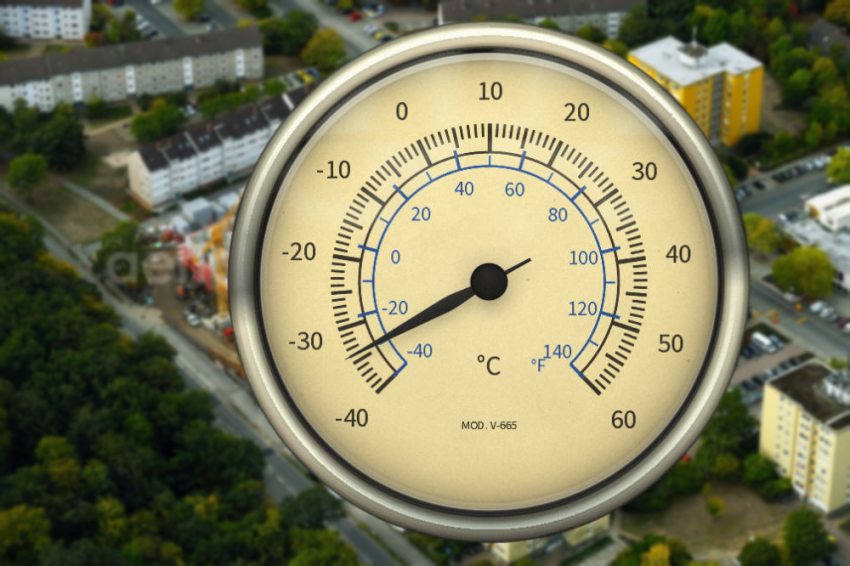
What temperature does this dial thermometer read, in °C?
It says -34 °C
